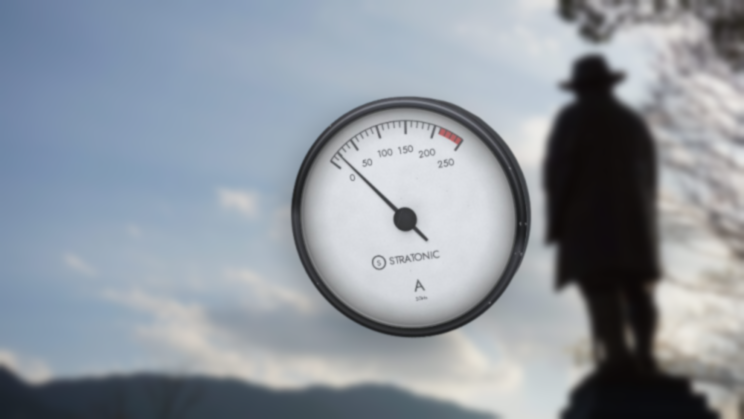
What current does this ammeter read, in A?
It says 20 A
